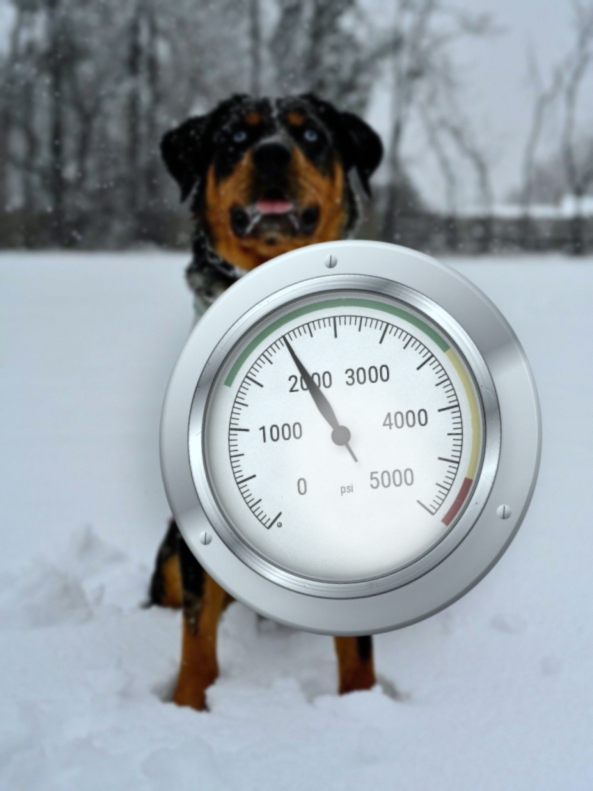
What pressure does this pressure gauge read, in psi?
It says 2000 psi
